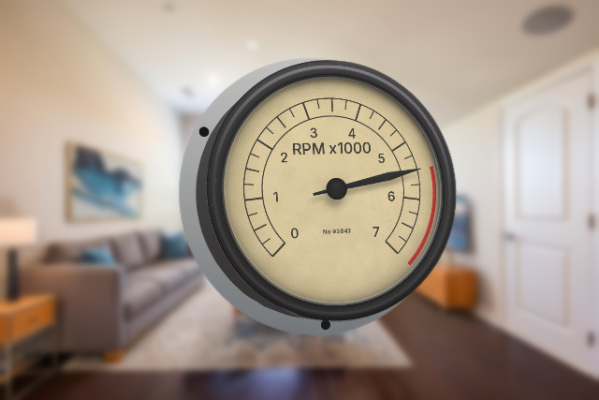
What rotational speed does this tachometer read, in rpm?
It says 5500 rpm
